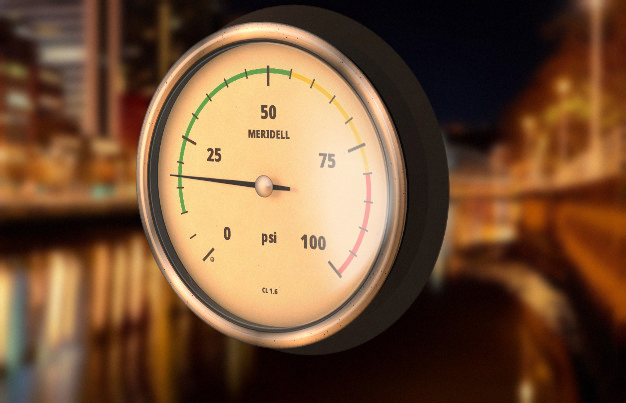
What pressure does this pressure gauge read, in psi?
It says 17.5 psi
